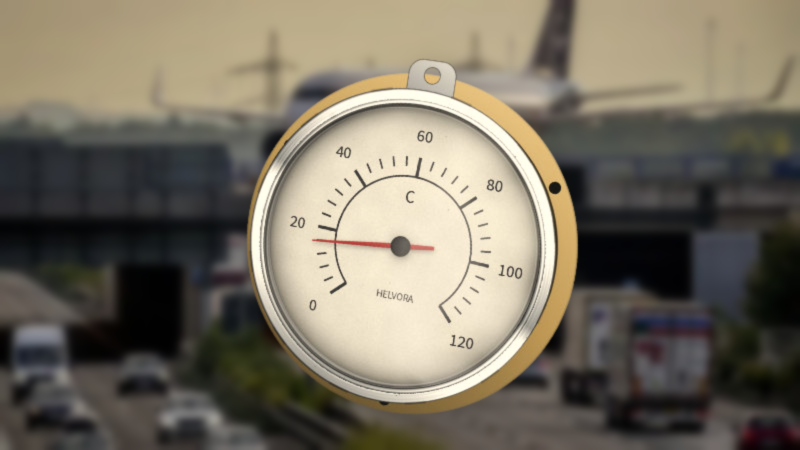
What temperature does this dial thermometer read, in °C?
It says 16 °C
